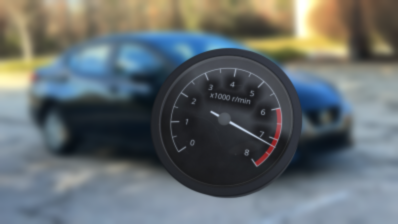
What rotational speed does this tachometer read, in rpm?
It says 7250 rpm
